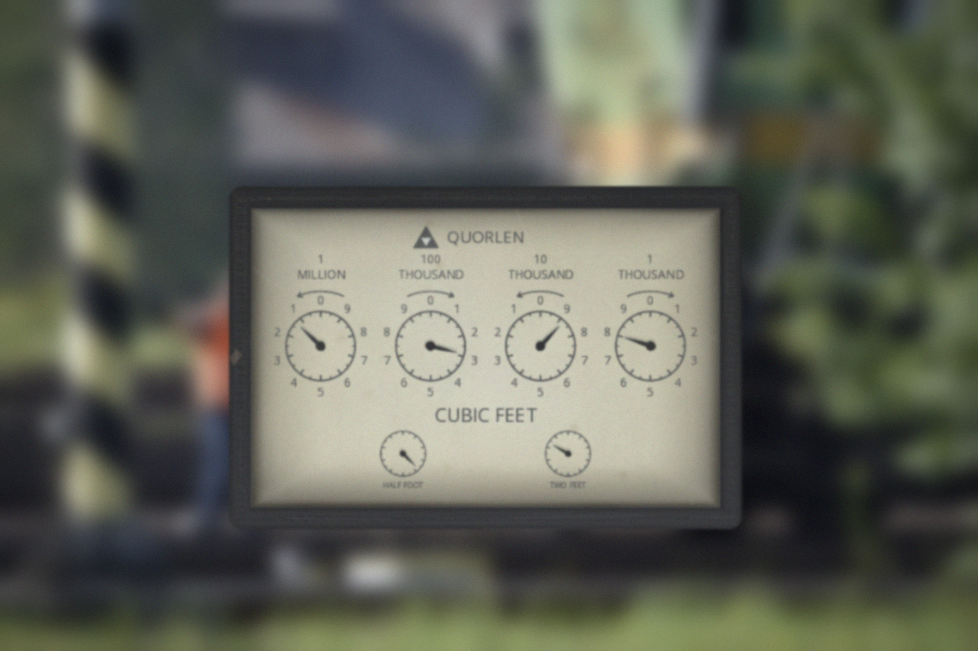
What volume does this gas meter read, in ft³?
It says 128800 ft³
